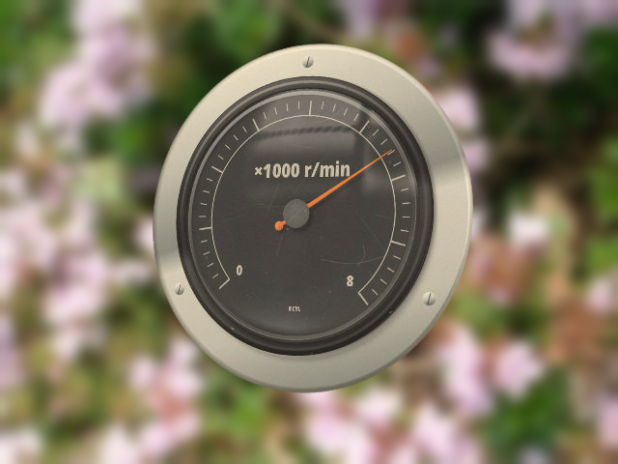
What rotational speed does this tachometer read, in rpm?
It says 5600 rpm
